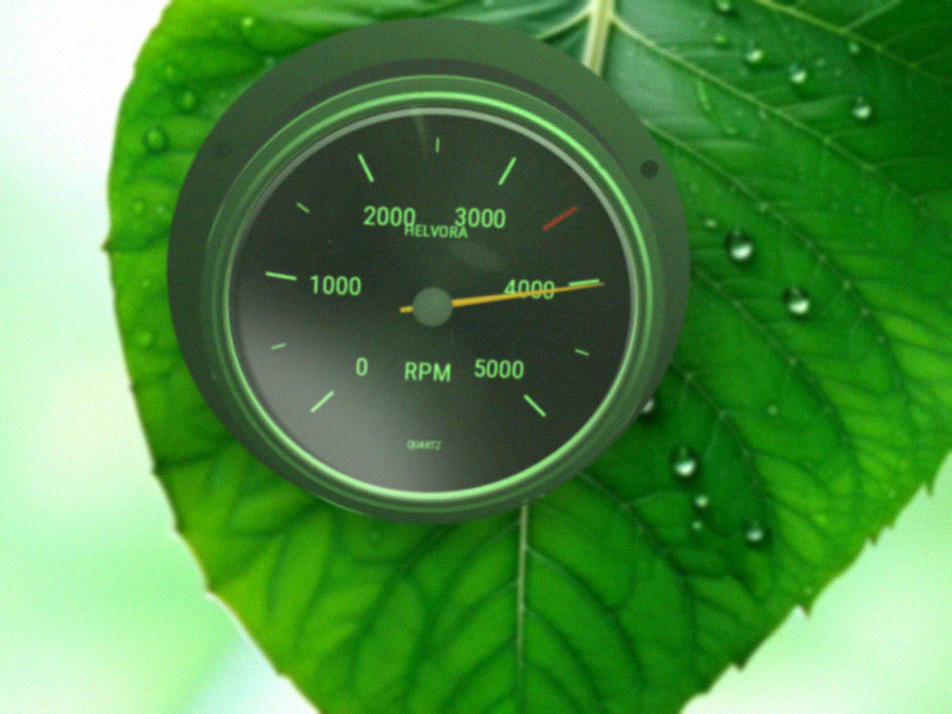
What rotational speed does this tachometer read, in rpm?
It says 4000 rpm
